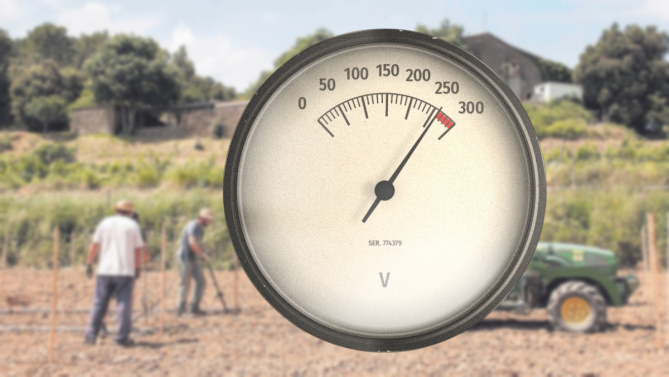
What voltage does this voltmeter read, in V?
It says 260 V
